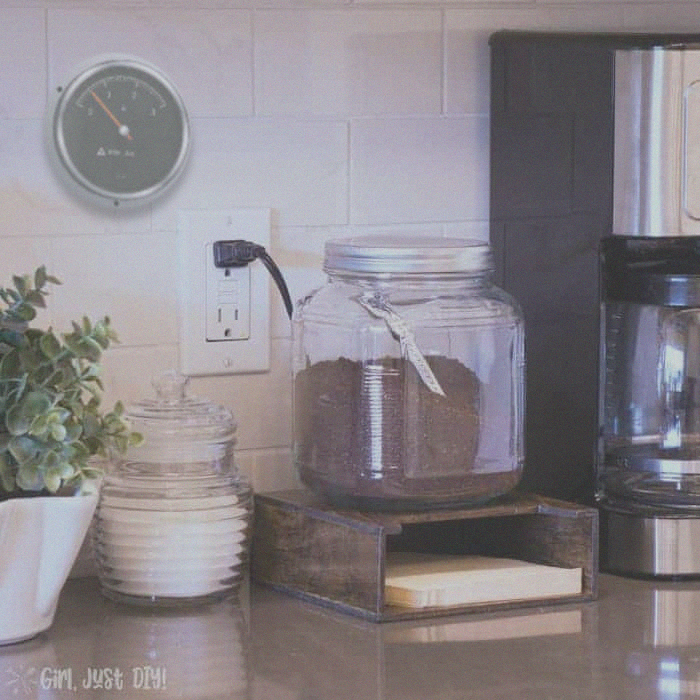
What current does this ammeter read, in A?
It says 0.5 A
